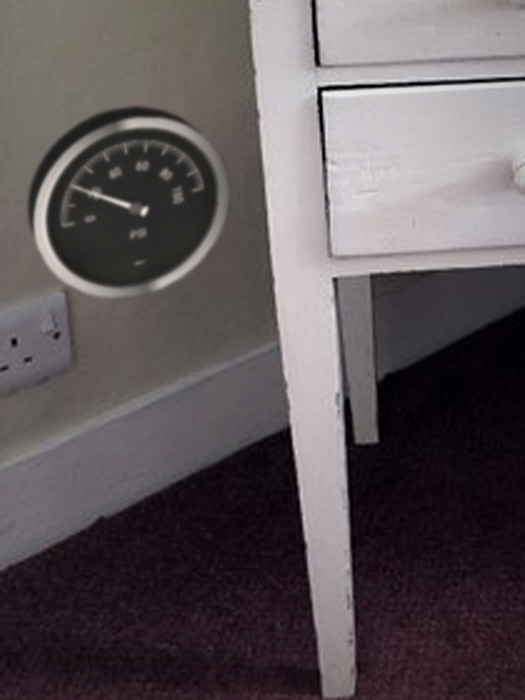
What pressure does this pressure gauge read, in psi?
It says 20 psi
